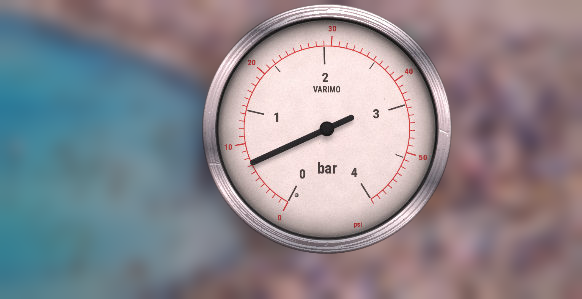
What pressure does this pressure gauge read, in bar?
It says 0.5 bar
